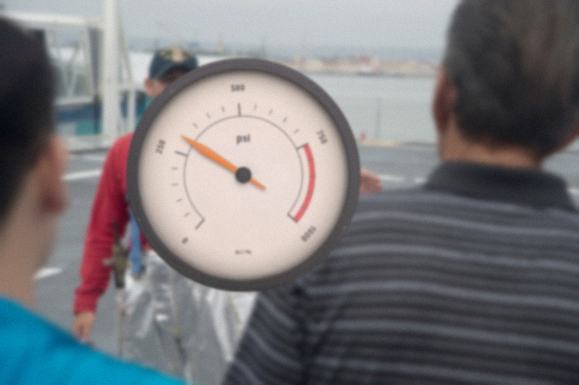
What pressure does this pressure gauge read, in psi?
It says 300 psi
